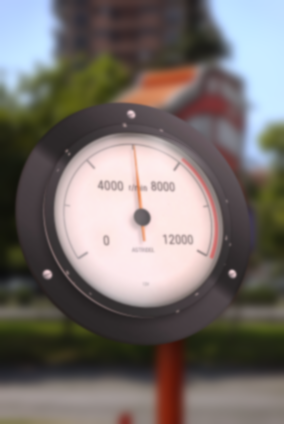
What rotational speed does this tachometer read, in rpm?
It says 6000 rpm
